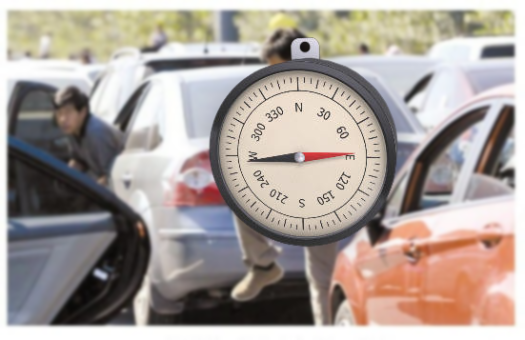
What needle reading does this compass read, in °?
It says 85 °
